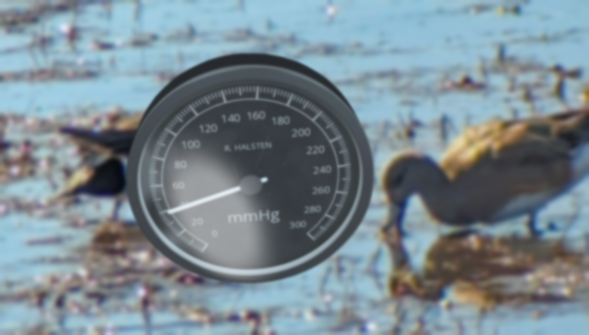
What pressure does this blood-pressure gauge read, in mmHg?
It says 40 mmHg
